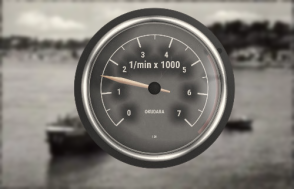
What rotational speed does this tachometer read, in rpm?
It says 1500 rpm
